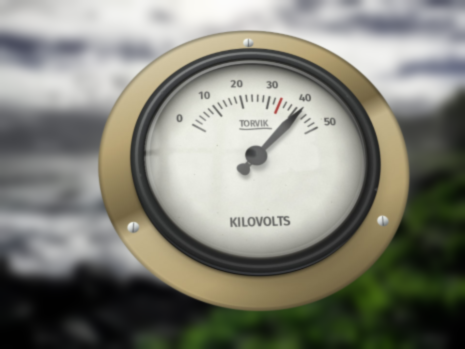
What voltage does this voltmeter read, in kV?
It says 42 kV
